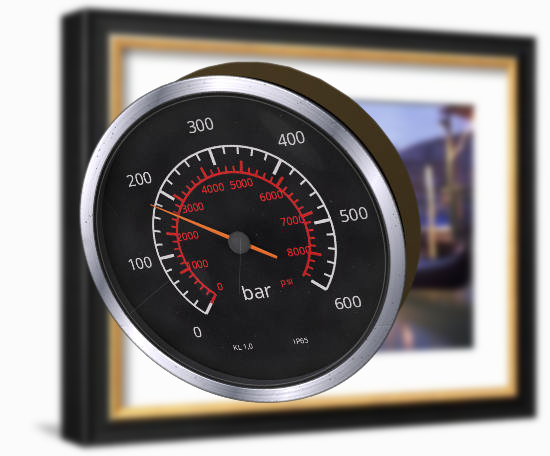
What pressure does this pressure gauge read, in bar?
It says 180 bar
